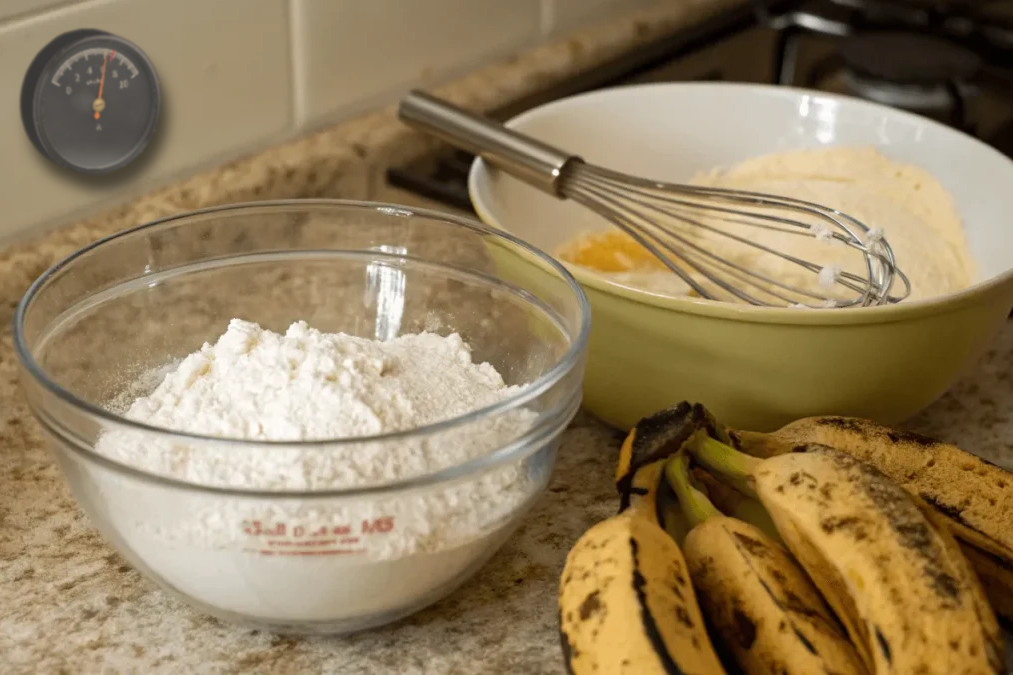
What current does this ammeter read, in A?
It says 6 A
